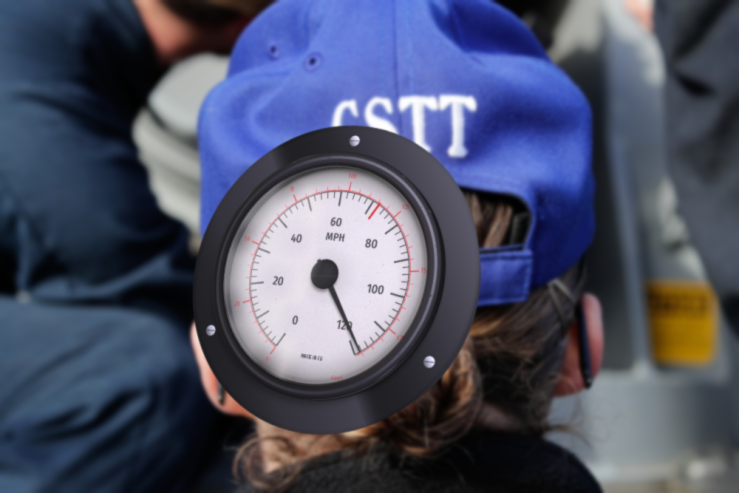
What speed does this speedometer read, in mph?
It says 118 mph
